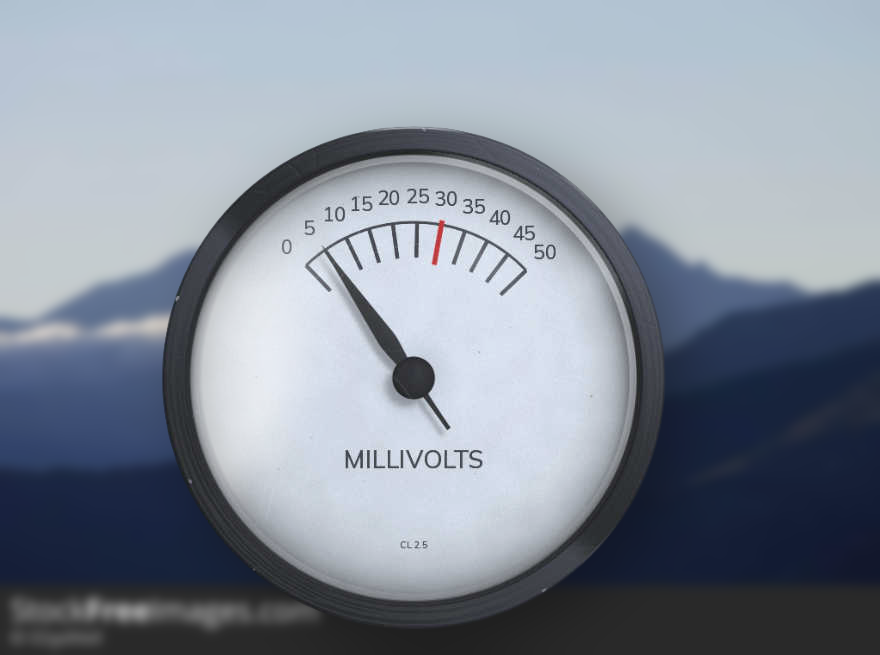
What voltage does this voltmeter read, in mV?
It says 5 mV
